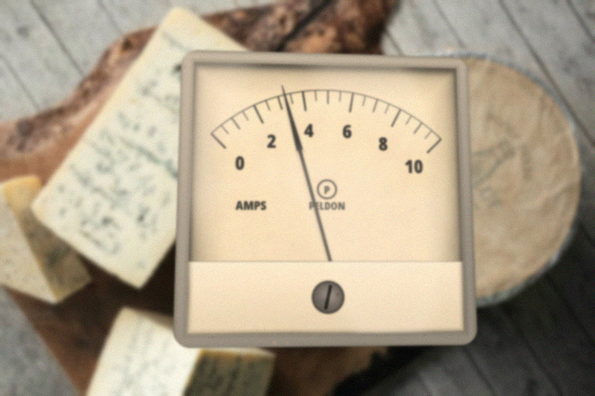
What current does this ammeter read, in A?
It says 3.25 A
